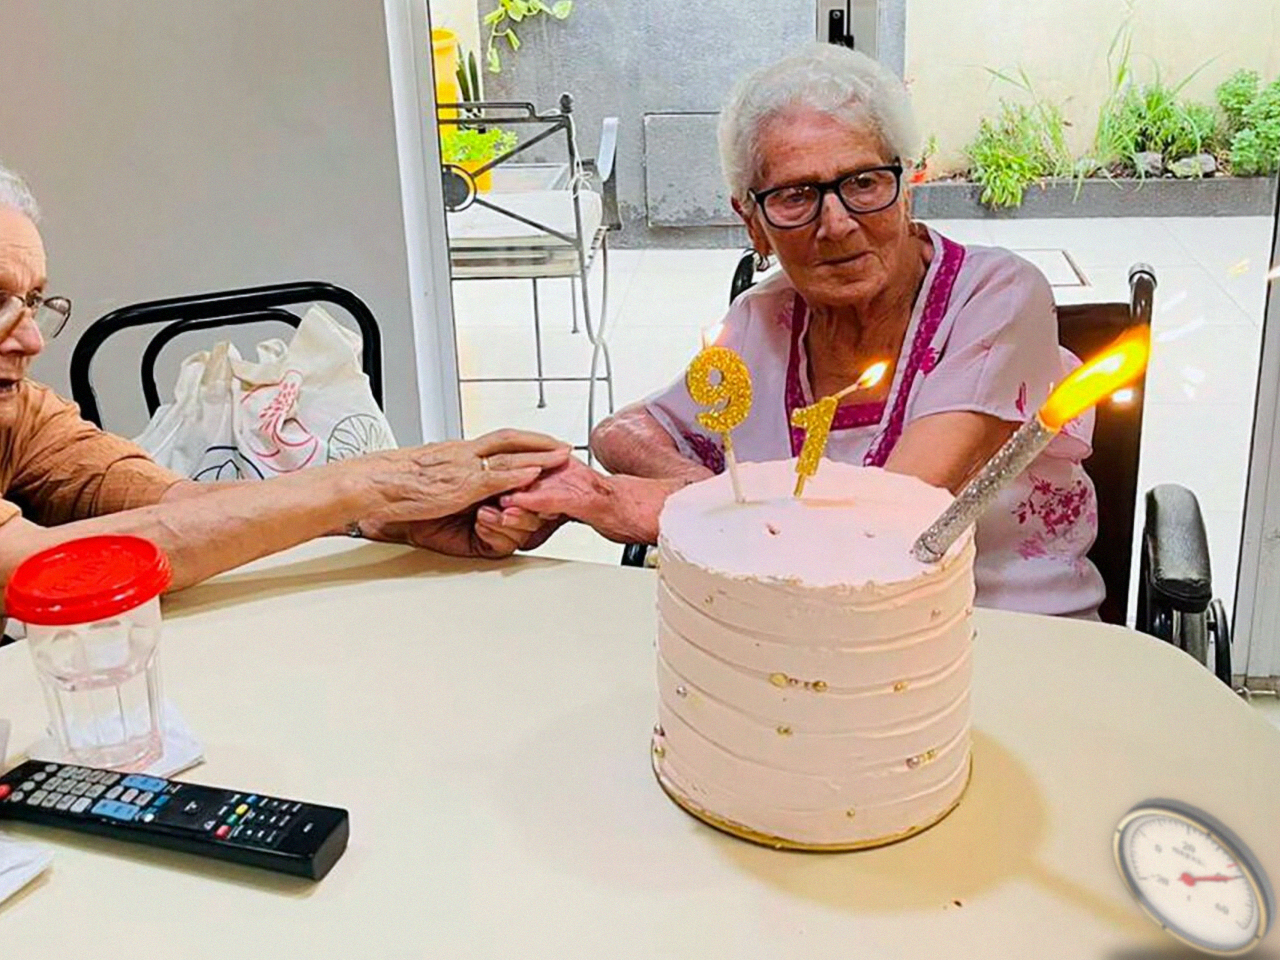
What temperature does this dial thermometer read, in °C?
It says 40 °C
